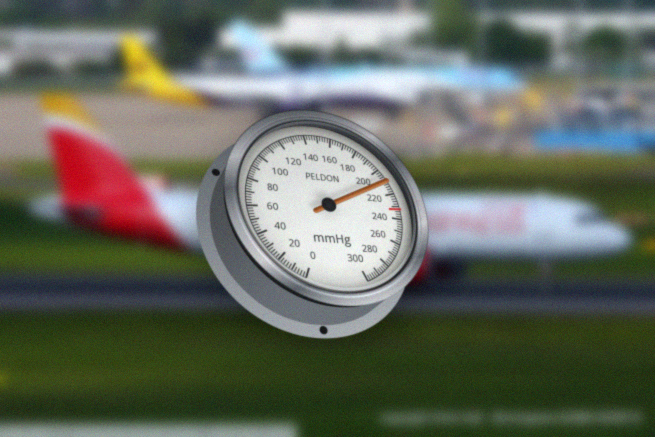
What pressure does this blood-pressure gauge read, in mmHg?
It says 210 mmHg
